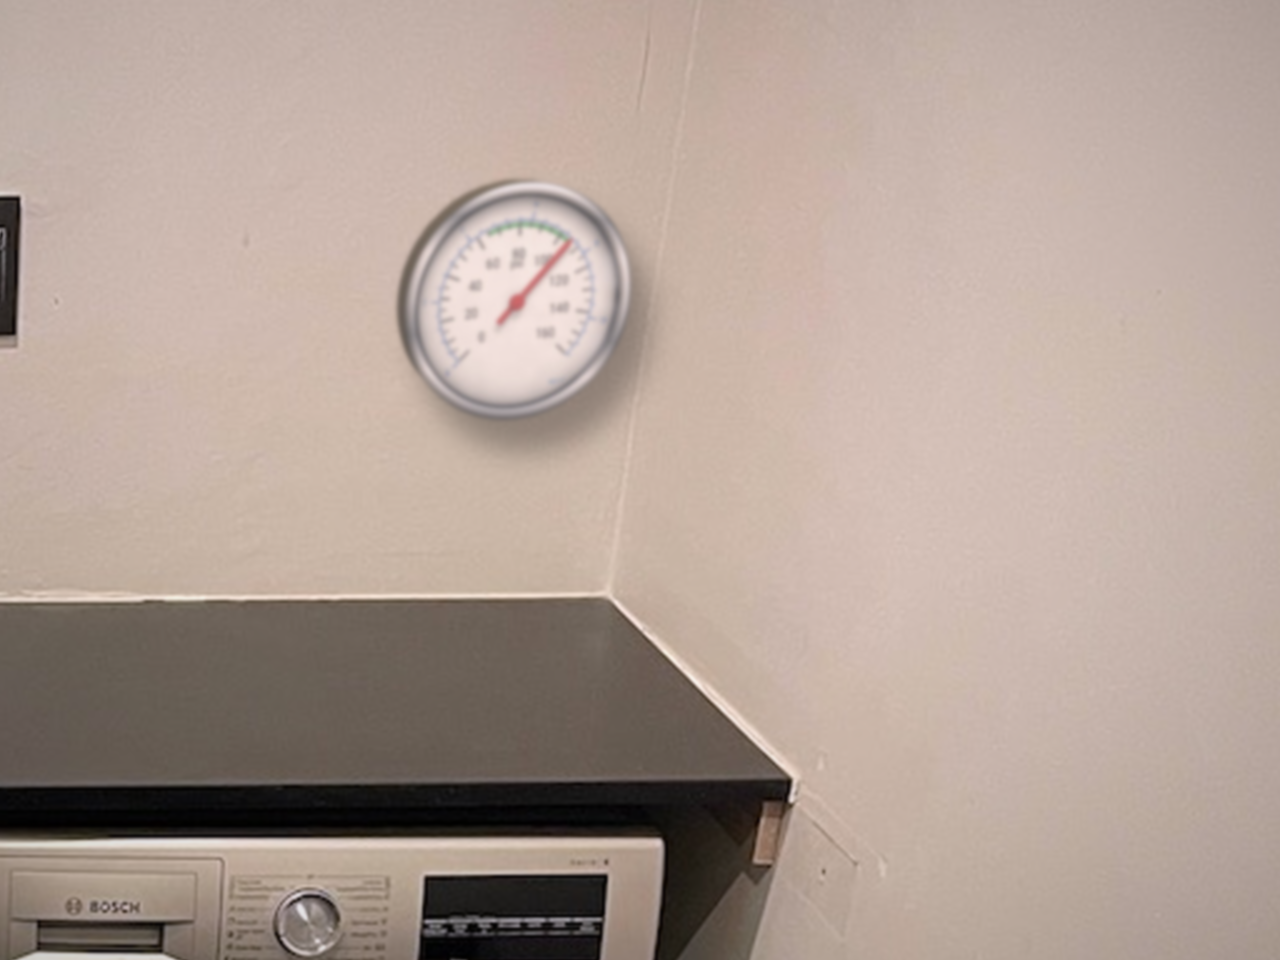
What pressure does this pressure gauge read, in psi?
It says 105 psi
